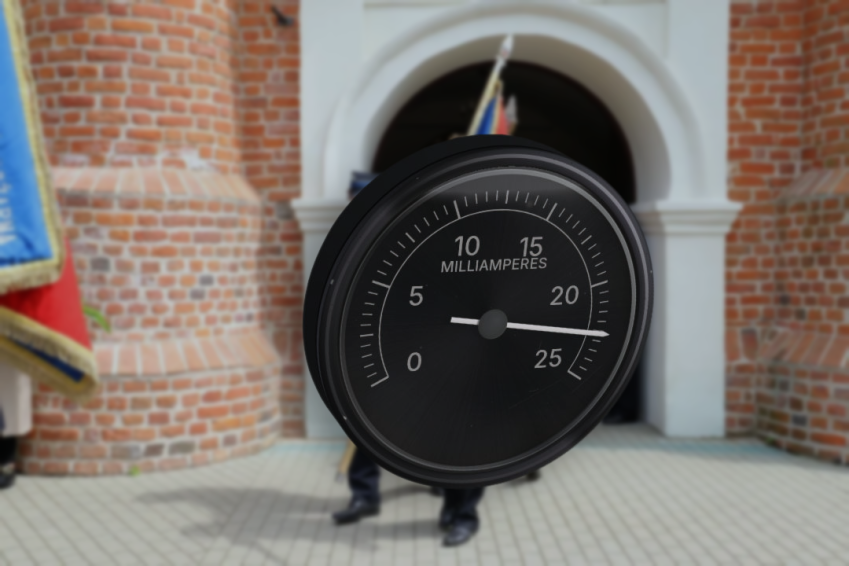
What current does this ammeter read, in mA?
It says 22.5 mA
